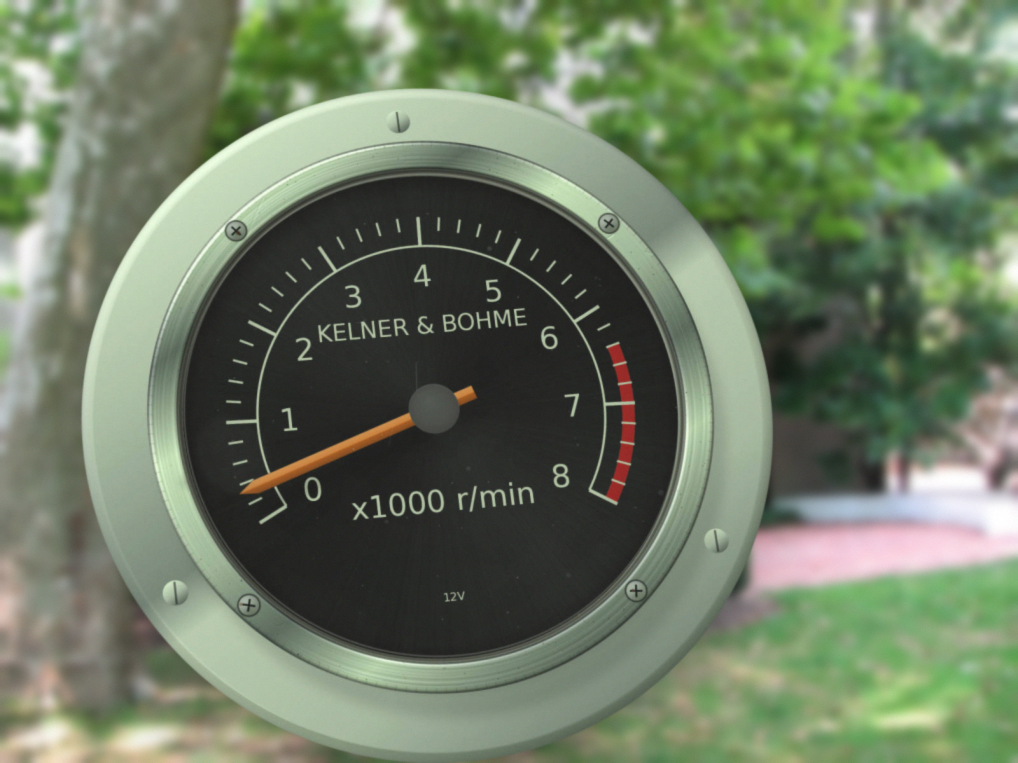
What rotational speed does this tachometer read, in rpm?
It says 300 rpm
